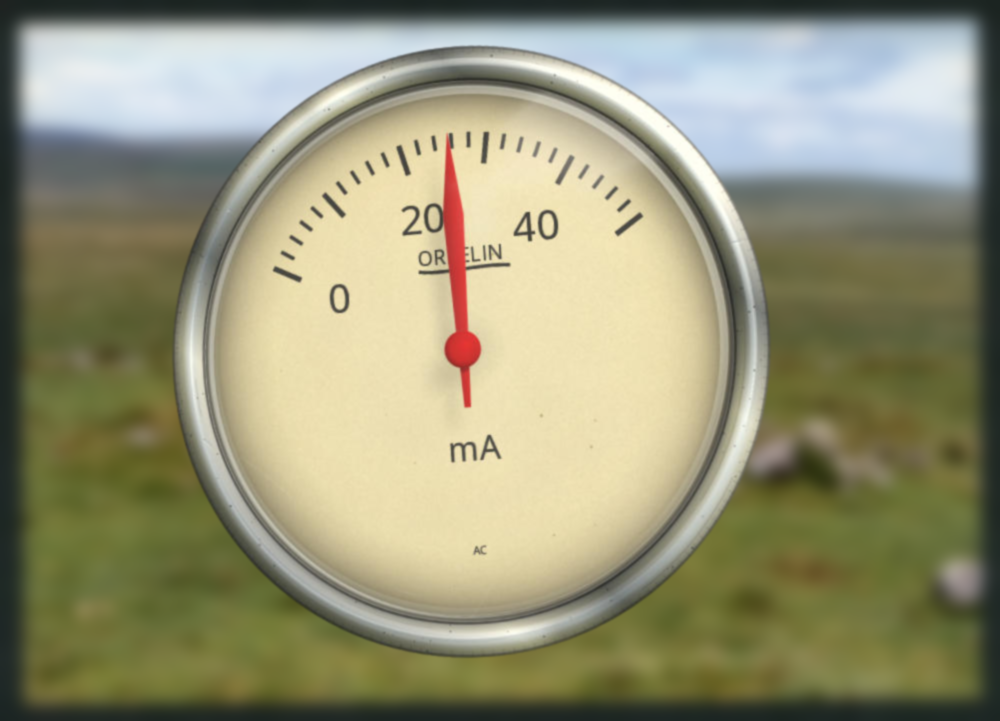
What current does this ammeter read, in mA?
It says 26 mA
